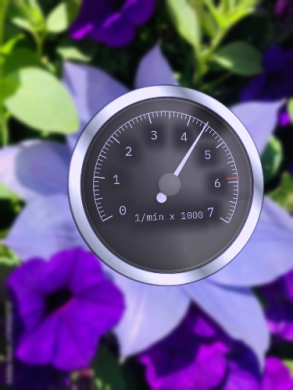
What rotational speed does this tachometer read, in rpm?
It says 4400 rpm
